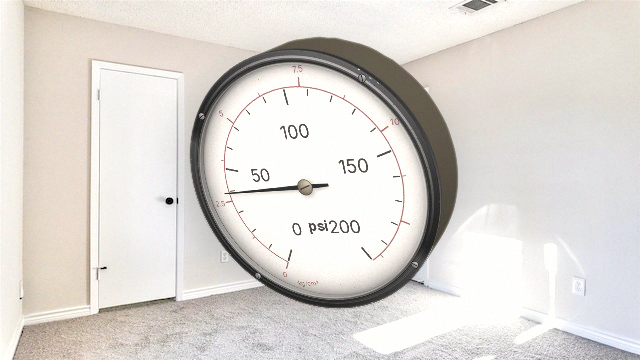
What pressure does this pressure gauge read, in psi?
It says 40 psi
